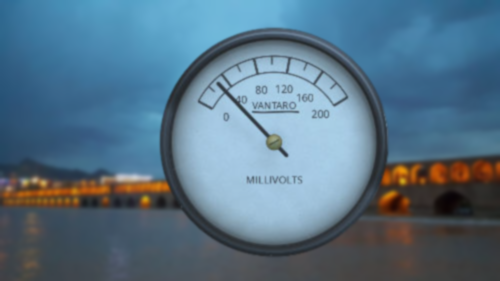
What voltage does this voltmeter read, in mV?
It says 30 mV
